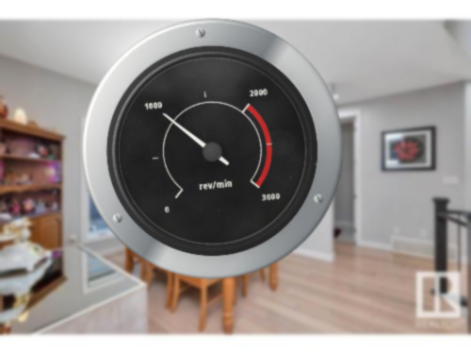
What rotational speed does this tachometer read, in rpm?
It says 1000 rpm
